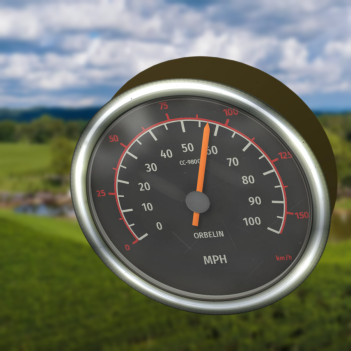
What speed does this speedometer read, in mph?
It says 57.5 mph
